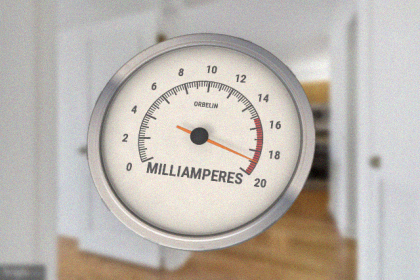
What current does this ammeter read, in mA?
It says 19 mA
